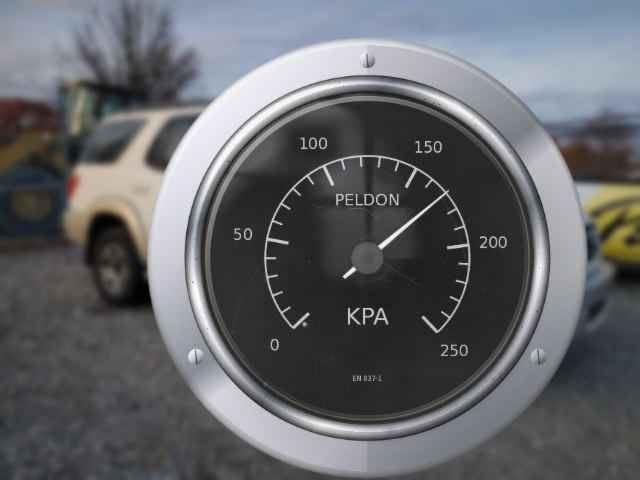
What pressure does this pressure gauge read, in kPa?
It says 170 kPa
